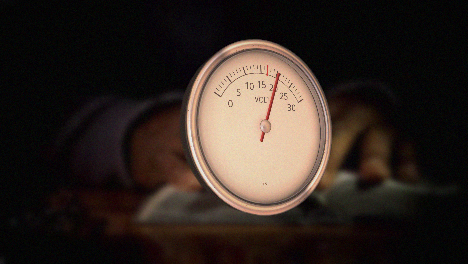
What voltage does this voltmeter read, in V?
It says 20 V
